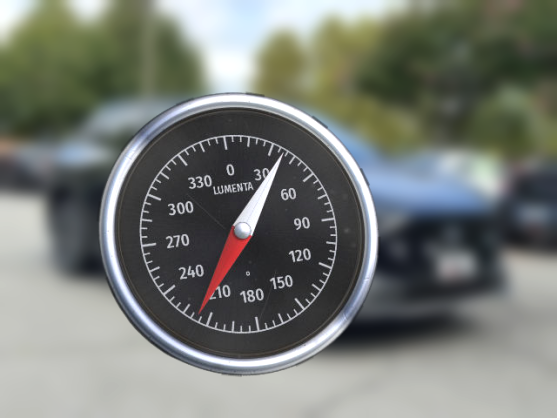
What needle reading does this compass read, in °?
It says 217.5 °
